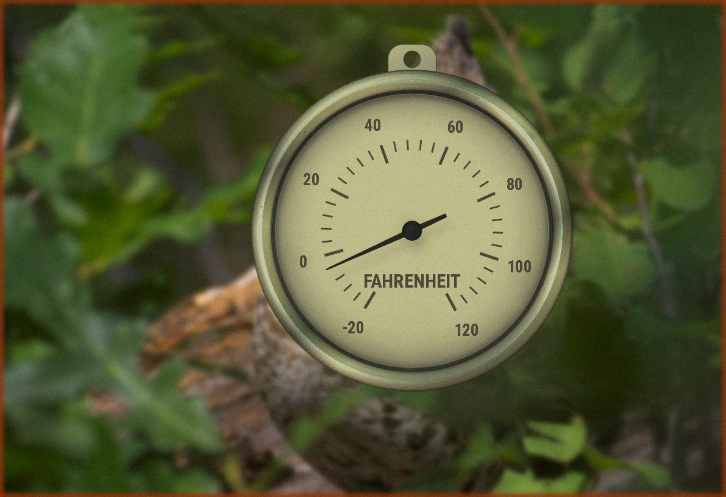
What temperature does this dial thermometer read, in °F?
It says -4 °F
